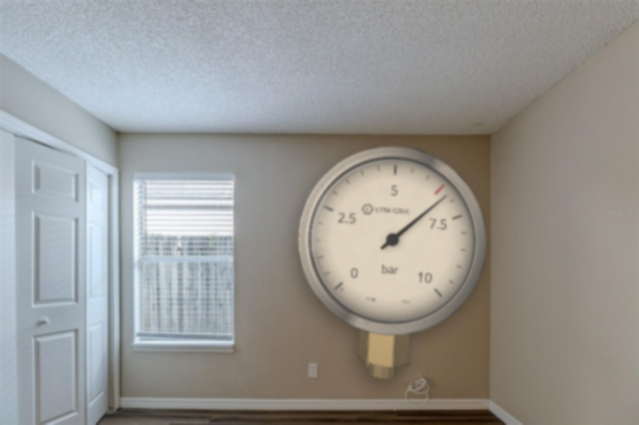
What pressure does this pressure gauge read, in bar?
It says 6.75 bar
